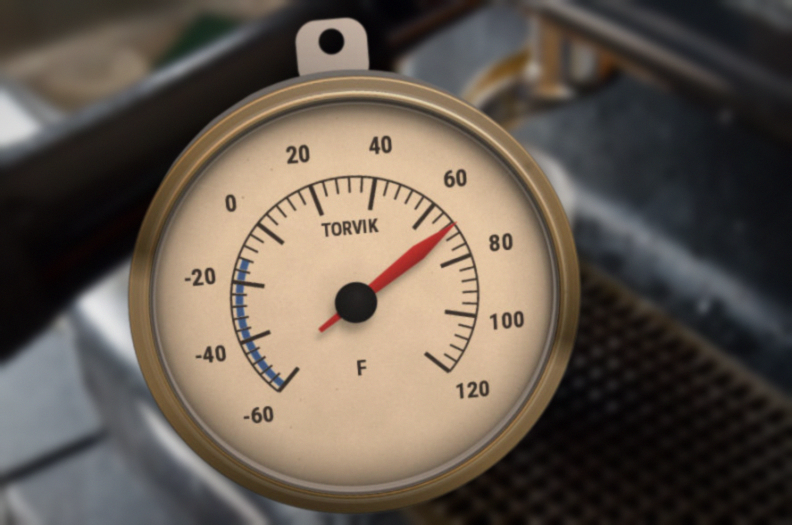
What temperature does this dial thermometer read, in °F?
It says 68 °F
